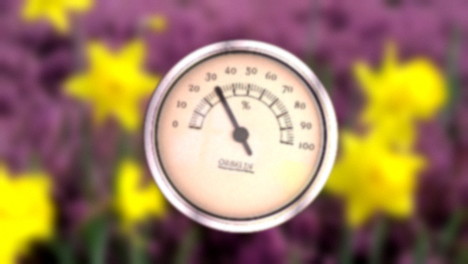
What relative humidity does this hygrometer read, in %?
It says 30 %
